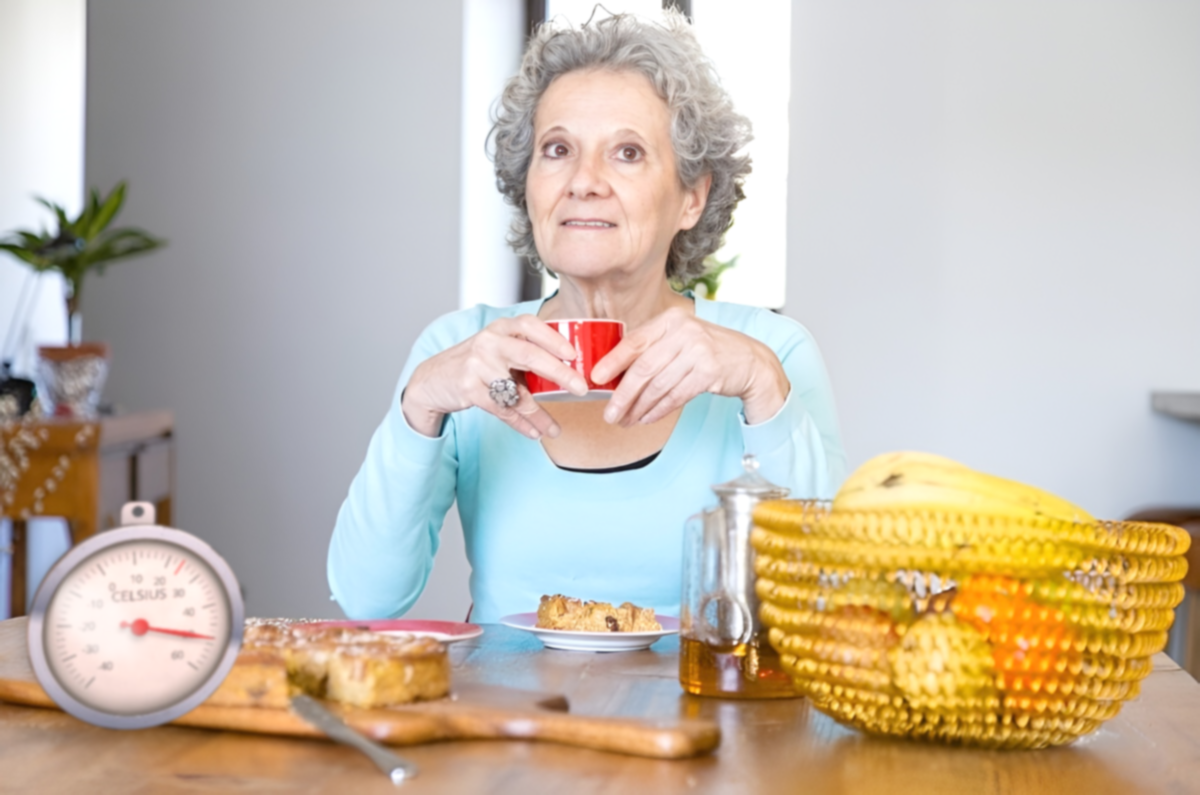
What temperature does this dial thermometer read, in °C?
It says 50 °C
